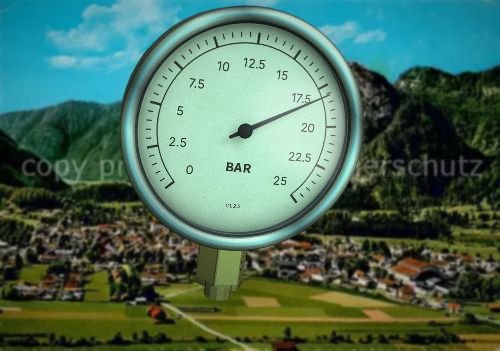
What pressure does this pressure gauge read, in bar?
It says 18 bar
